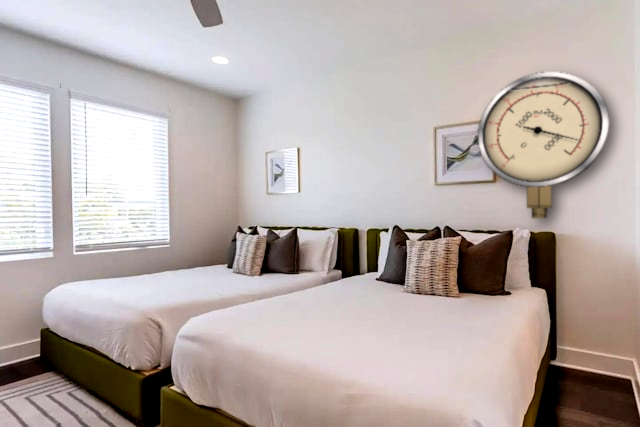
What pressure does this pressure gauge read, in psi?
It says 2750 psi
